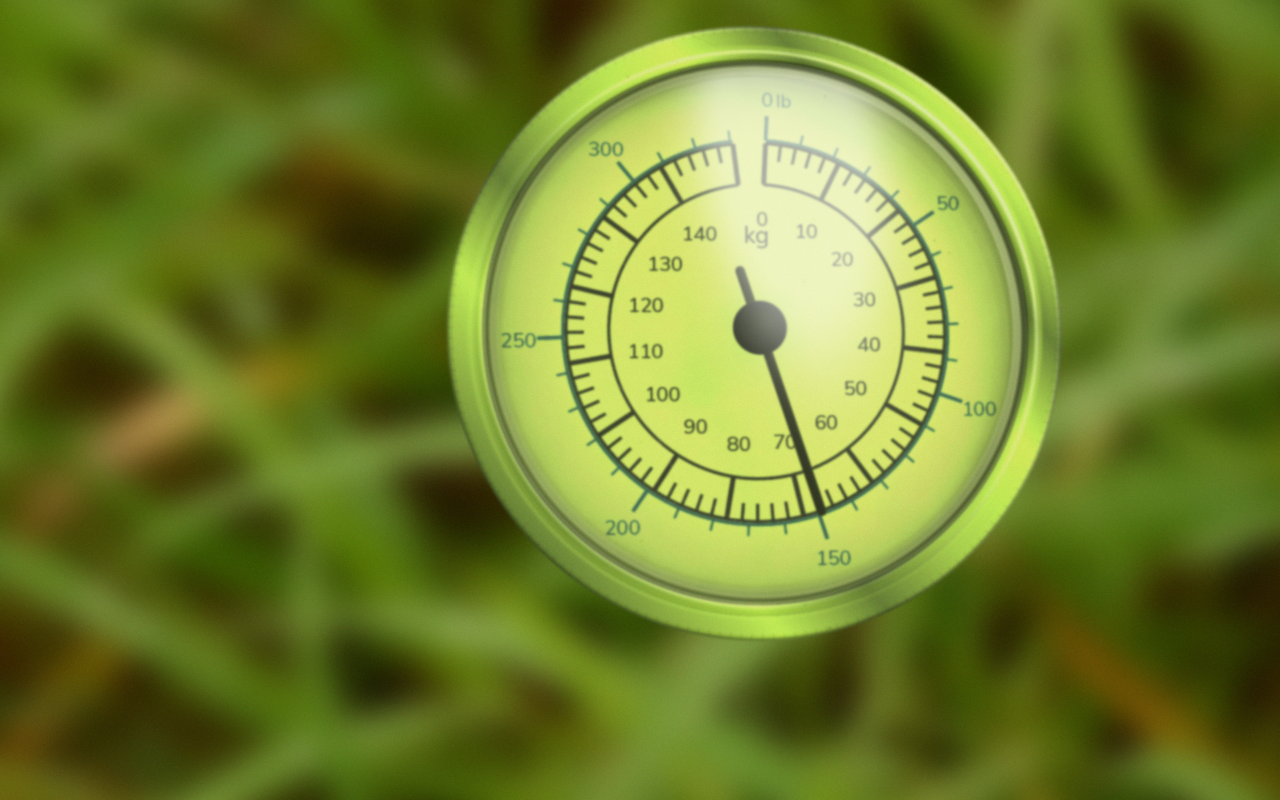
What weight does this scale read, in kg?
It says 68 kg
